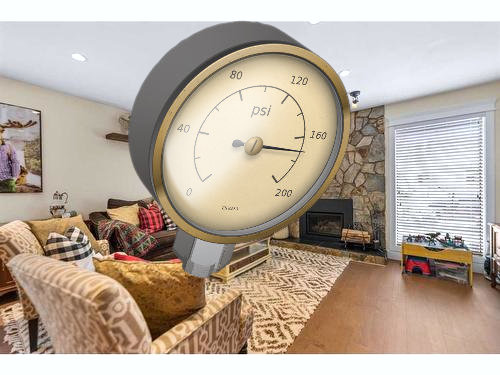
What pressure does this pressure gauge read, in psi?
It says 170 psi
